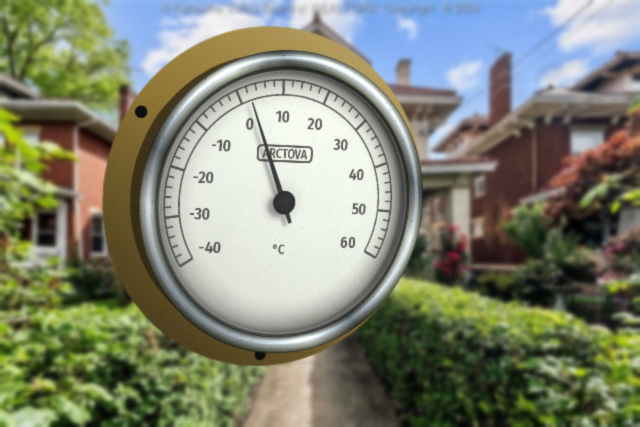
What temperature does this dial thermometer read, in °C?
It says 2 °C
